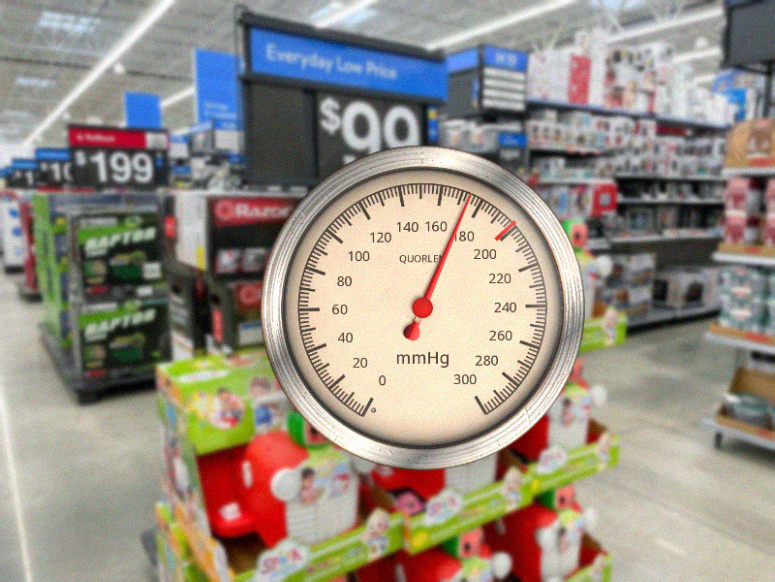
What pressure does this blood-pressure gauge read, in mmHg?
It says 174 mmHg
